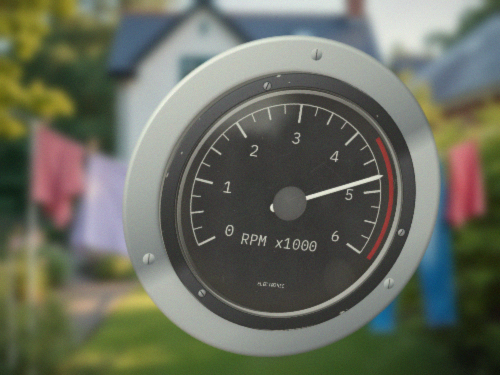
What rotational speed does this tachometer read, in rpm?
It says 4750 rpm
